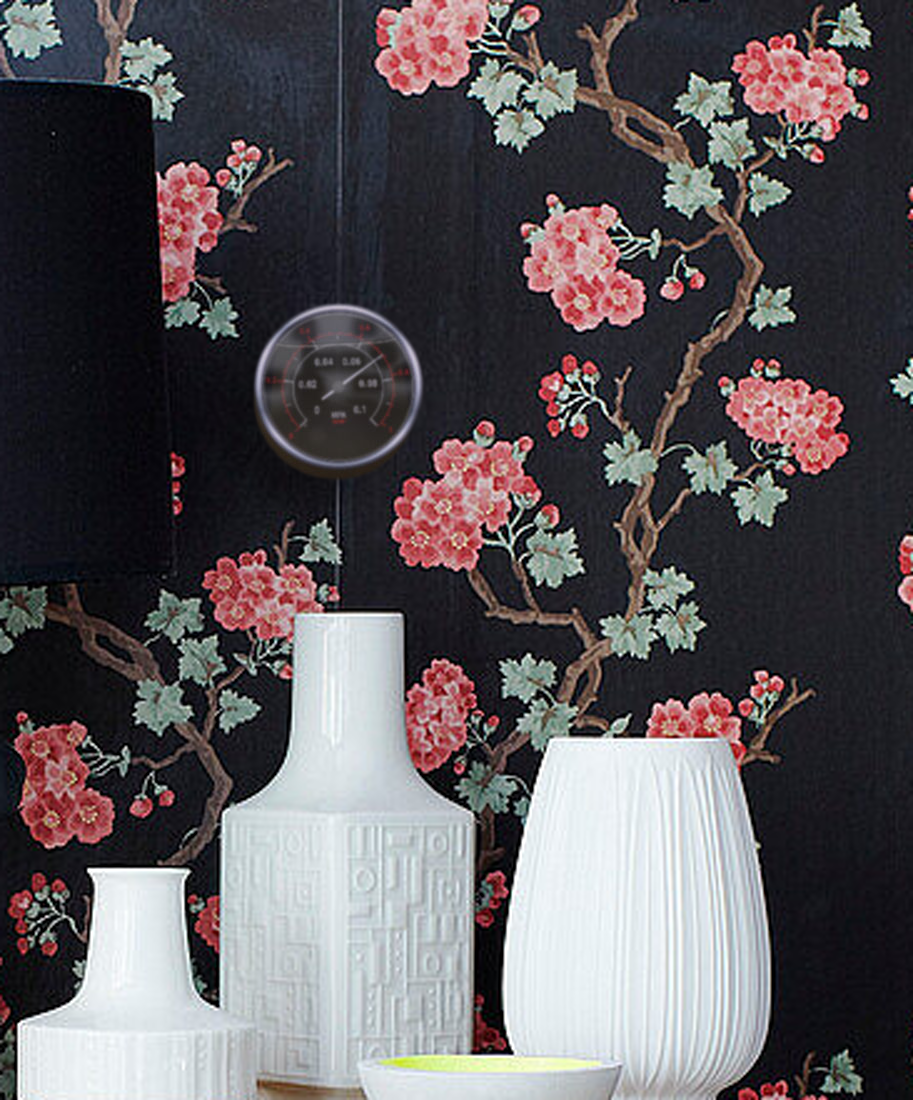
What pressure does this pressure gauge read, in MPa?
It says 0.07 MPa
